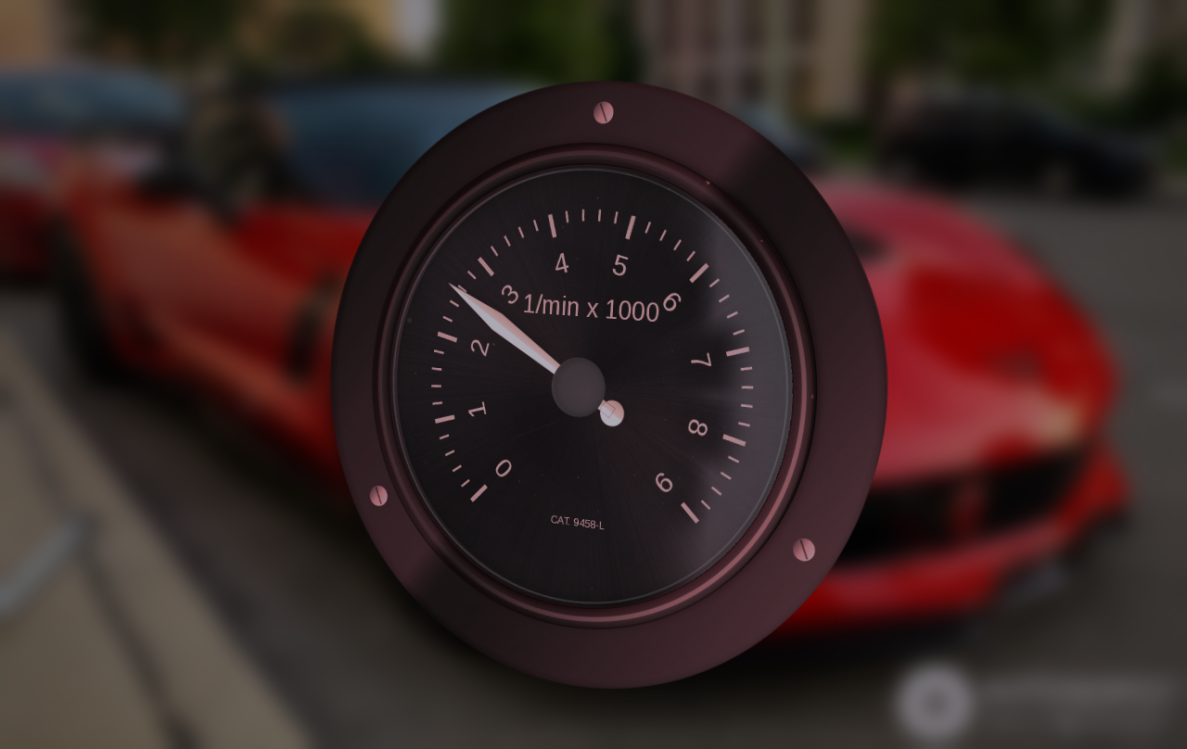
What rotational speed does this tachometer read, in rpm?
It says 2600 rpm
